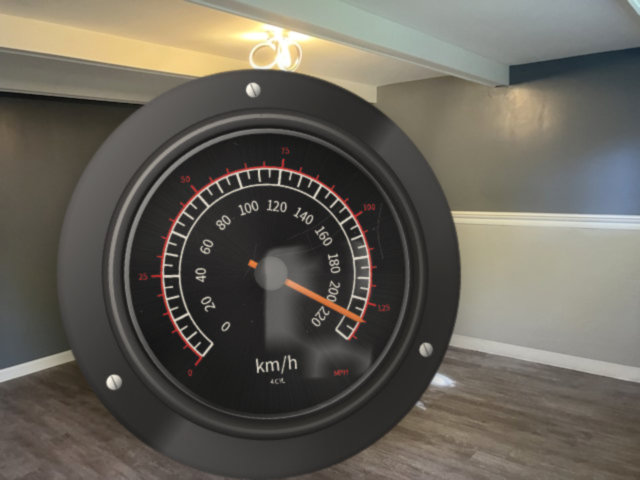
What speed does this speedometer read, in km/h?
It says 210 km/h
